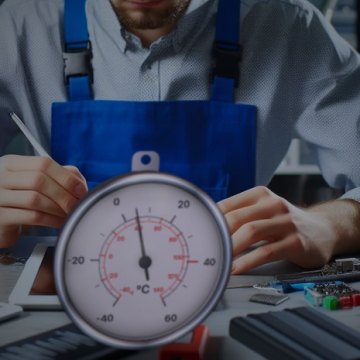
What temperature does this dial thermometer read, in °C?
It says 5 °C
